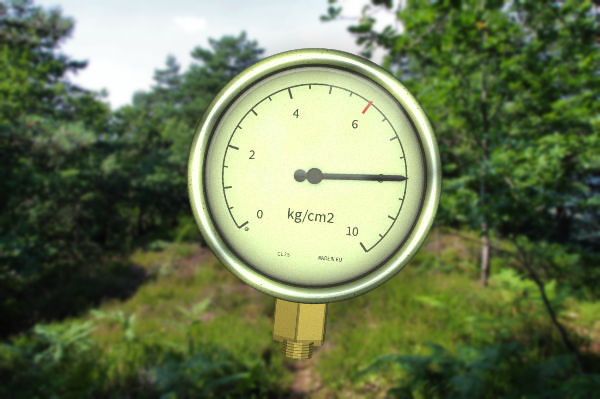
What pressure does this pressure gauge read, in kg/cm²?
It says 8 kg/cm²
